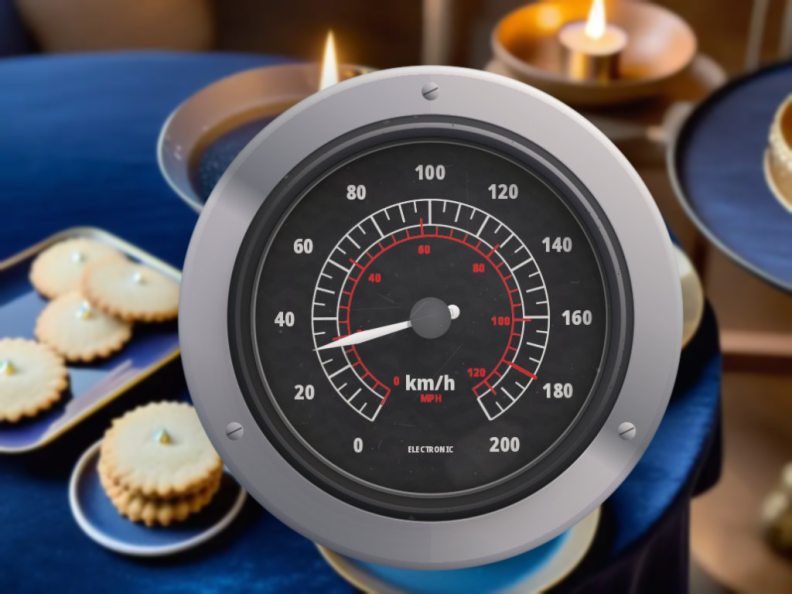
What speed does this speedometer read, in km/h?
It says 30 km/h
